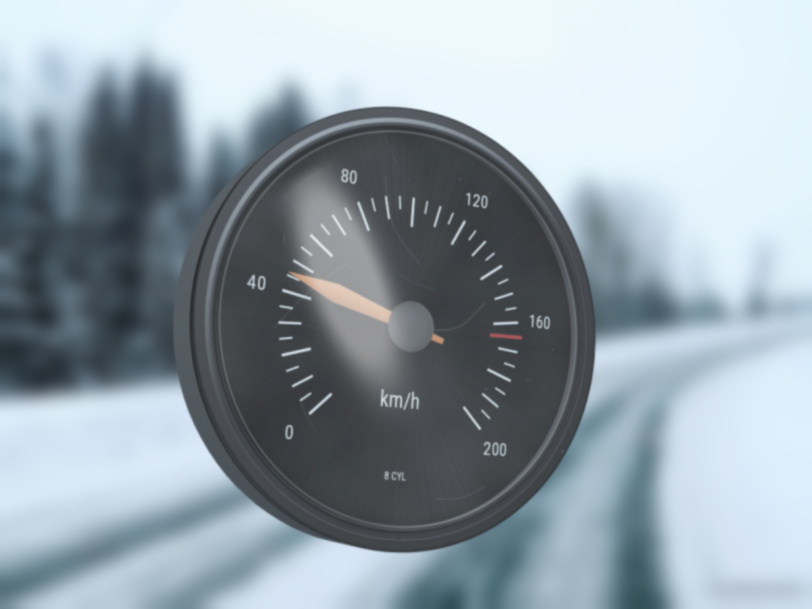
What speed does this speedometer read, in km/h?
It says 45 km/h
